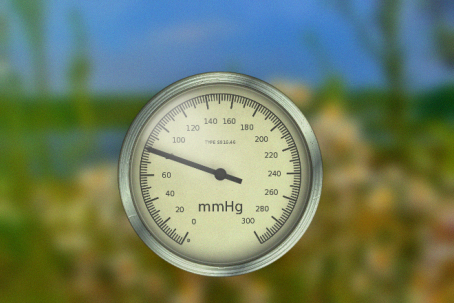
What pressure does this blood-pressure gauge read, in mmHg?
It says 80 mmHg
